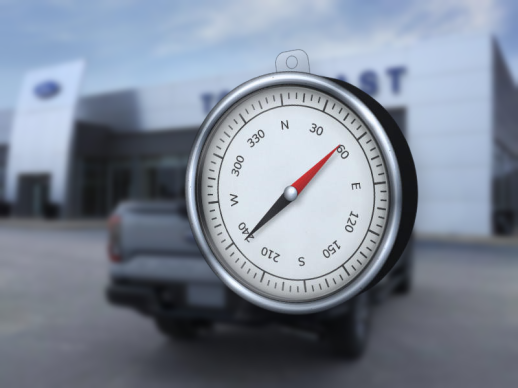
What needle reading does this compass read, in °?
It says 55 °
